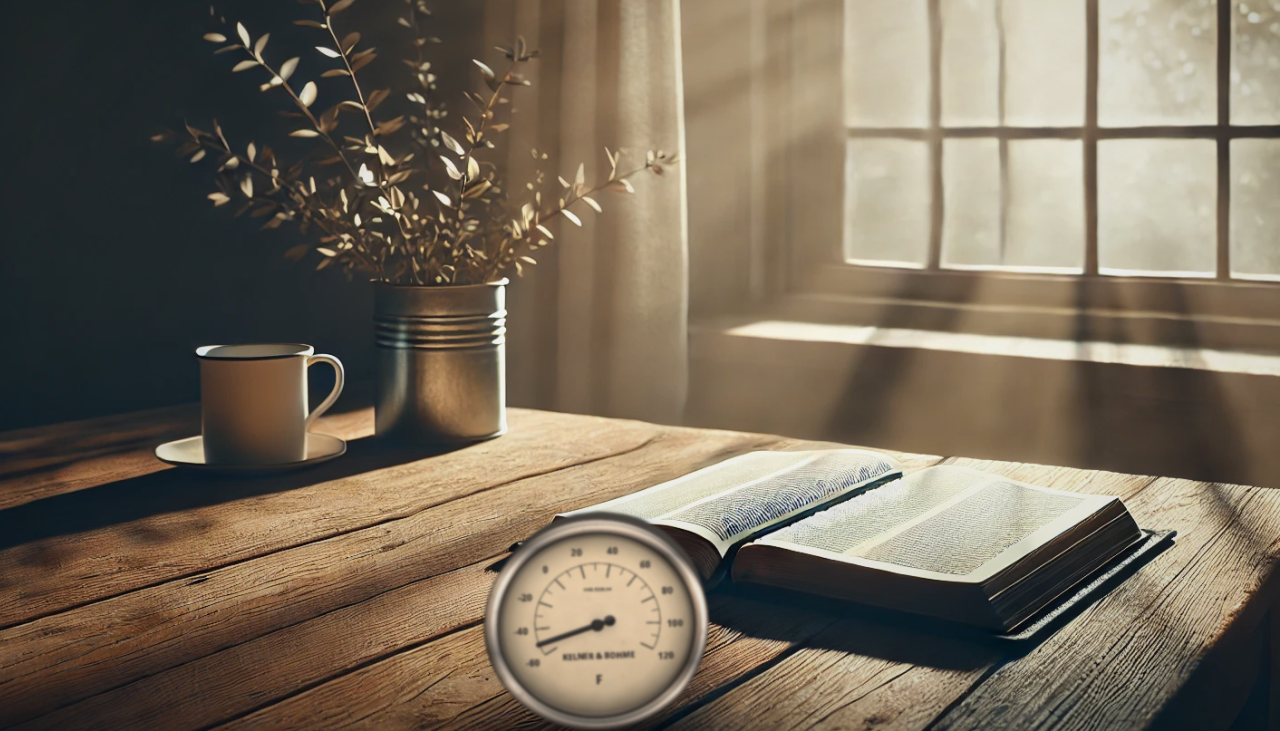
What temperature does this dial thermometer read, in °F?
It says -50 °F
